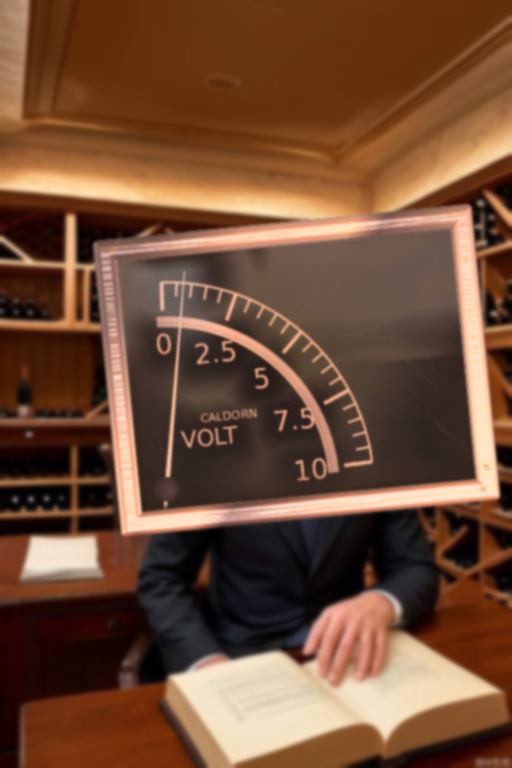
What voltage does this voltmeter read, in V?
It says 0.75 V
